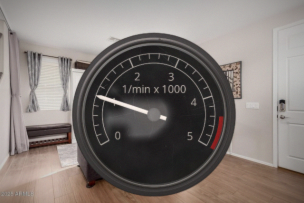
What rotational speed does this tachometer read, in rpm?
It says 1000 rpm
